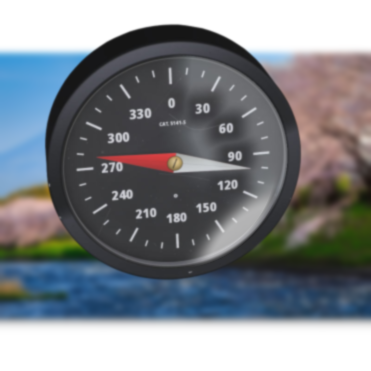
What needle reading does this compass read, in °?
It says 280 °
